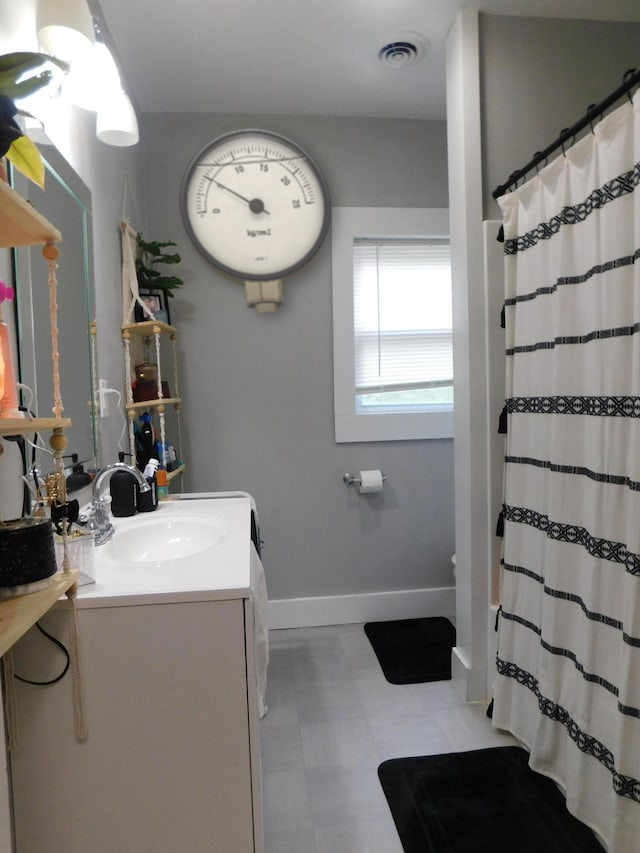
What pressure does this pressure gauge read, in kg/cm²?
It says 5 kg/cm²
